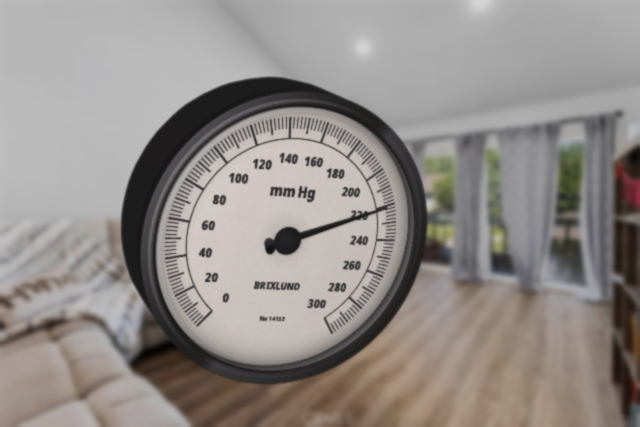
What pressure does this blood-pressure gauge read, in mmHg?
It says 220 mmHg
